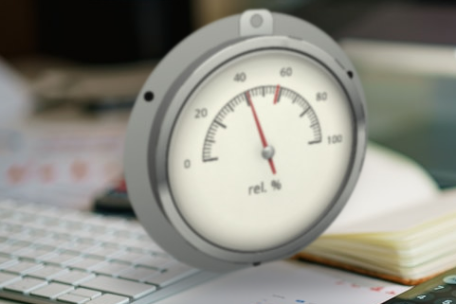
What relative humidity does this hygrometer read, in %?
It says 40 %
